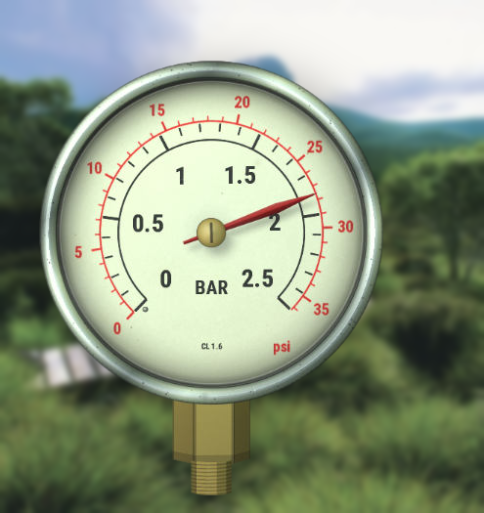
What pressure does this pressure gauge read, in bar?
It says 1.9 bar
